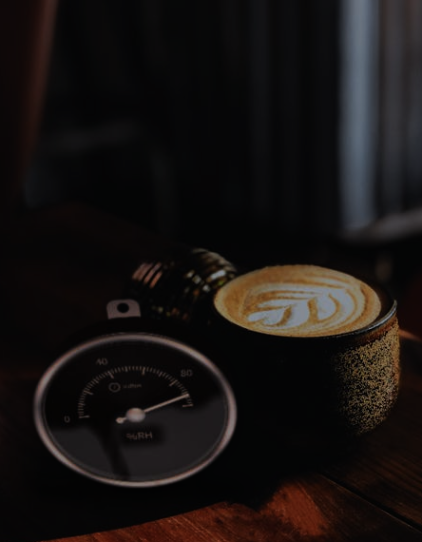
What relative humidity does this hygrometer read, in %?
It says 90 %
